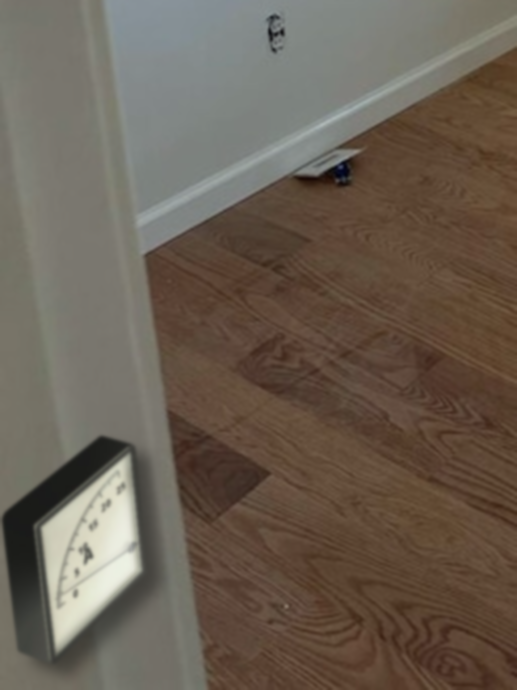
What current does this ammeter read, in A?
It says 2.5 A
